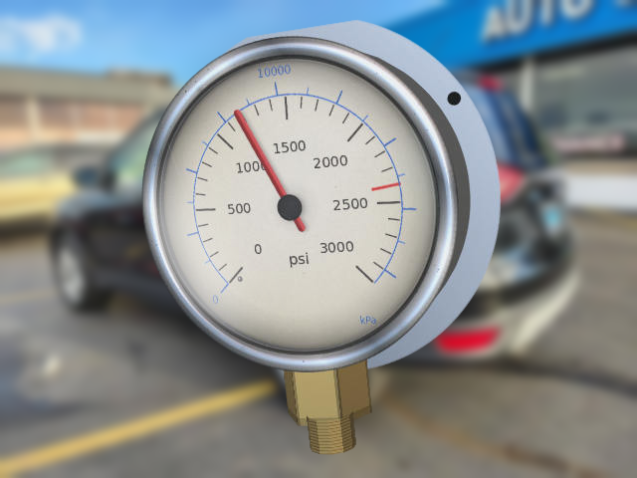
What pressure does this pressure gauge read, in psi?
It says 1200 psi
